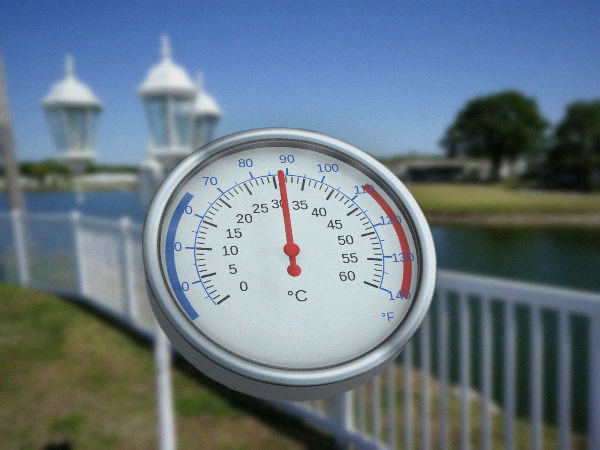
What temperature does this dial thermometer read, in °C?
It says 31 °C
